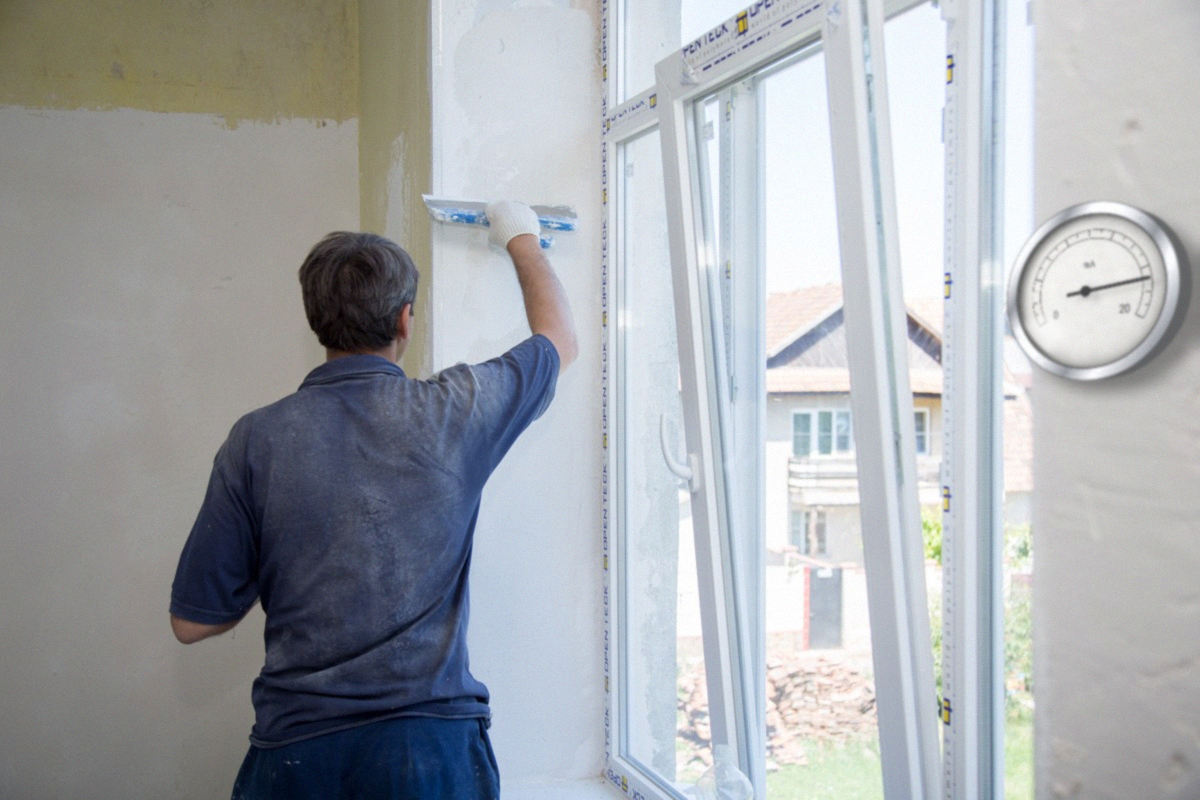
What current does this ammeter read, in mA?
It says 17 mA
